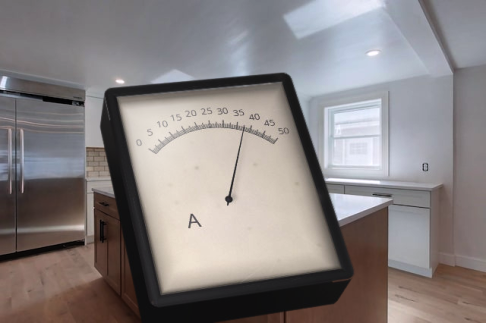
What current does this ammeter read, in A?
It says 37.5 A
